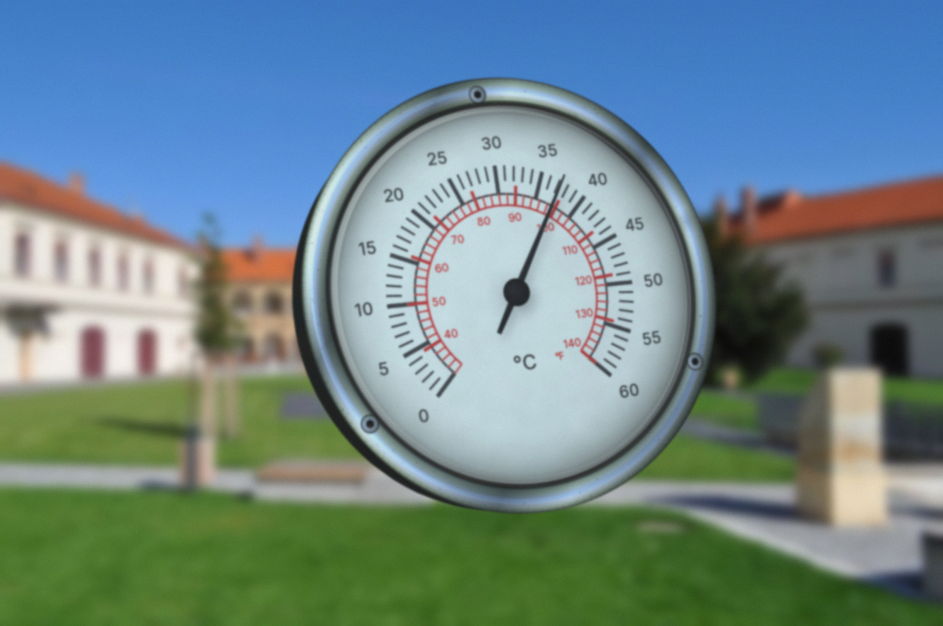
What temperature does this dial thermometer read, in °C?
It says 37 °C
